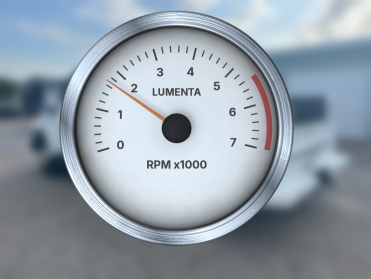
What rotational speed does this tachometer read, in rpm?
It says 1700 rpm
